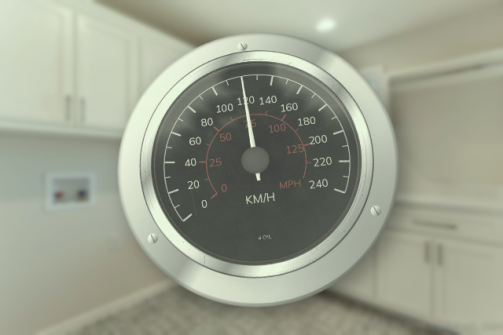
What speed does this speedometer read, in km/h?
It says 120 km/h
